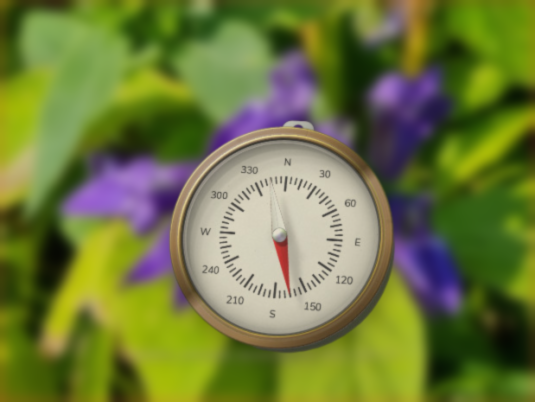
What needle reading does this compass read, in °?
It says 165 °
